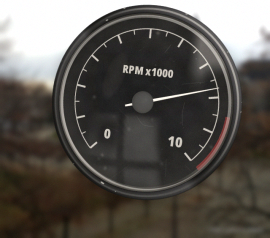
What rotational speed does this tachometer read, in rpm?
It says 7750 rpm
